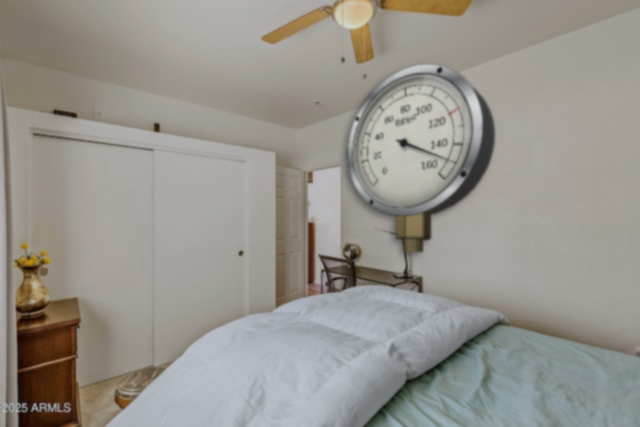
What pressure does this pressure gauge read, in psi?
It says 150 psi
